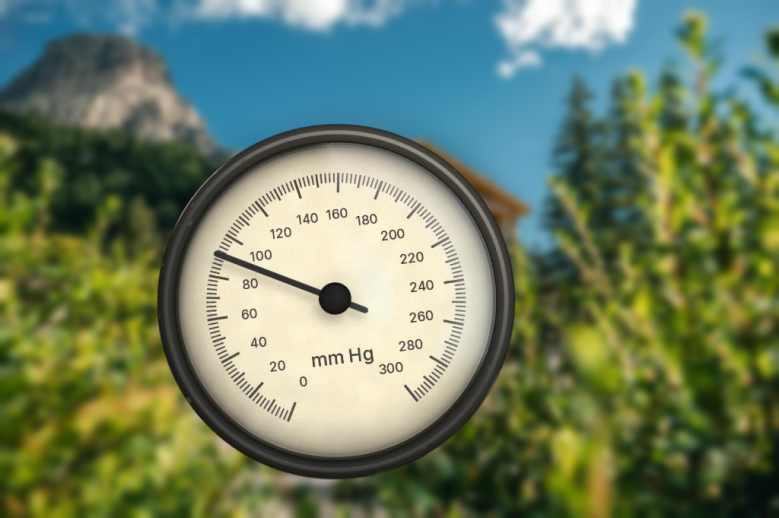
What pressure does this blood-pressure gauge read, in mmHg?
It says 90 mmHg
